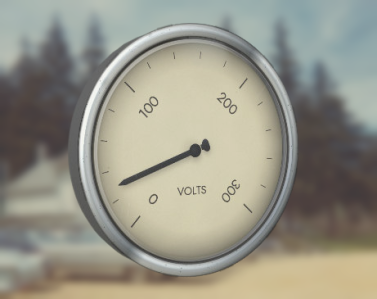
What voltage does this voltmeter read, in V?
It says 30 V
